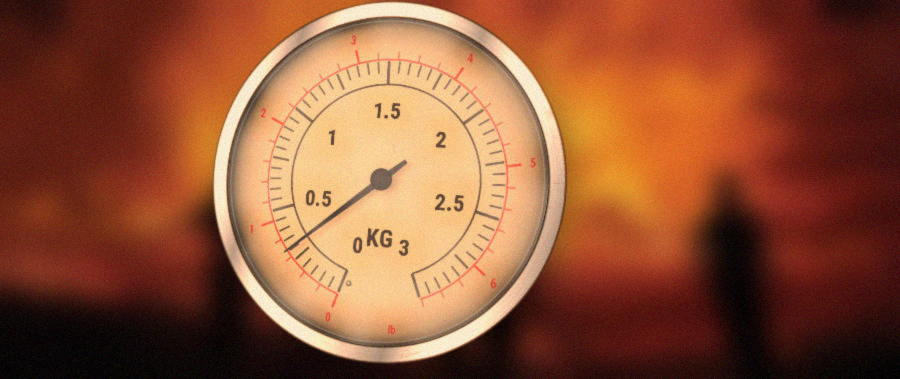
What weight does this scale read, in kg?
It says 0.3 kg
